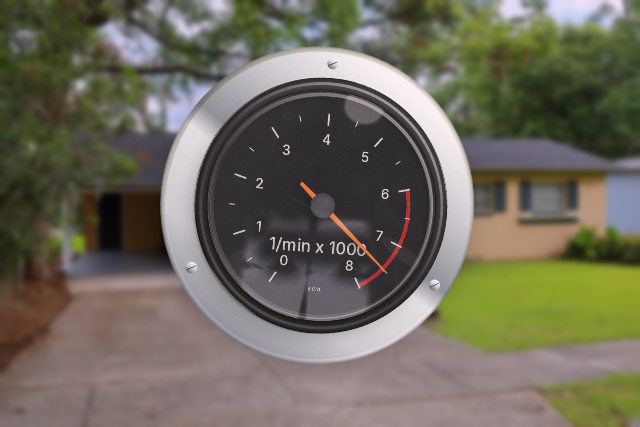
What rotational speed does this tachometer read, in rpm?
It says 7500 rpm
